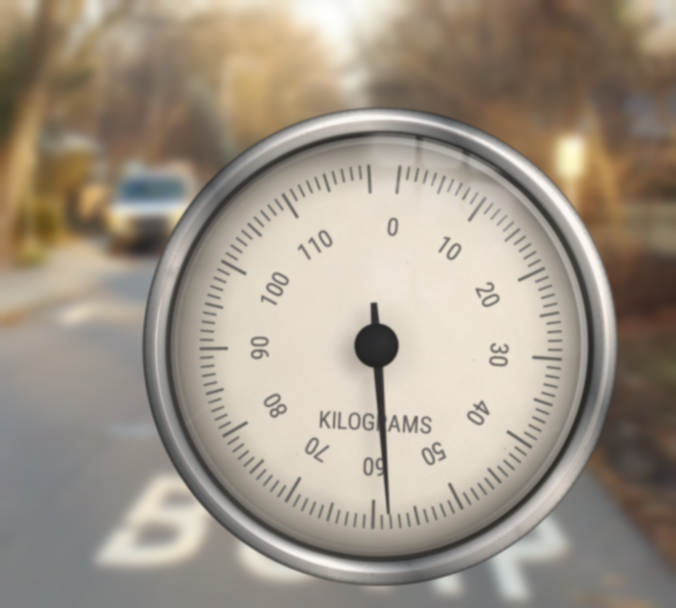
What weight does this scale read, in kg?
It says 58 kg
